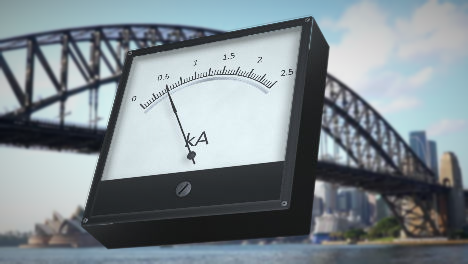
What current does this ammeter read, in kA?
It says 0.5 kA
